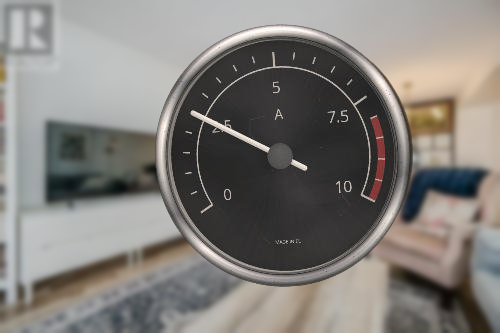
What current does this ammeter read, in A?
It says 2.5 A
